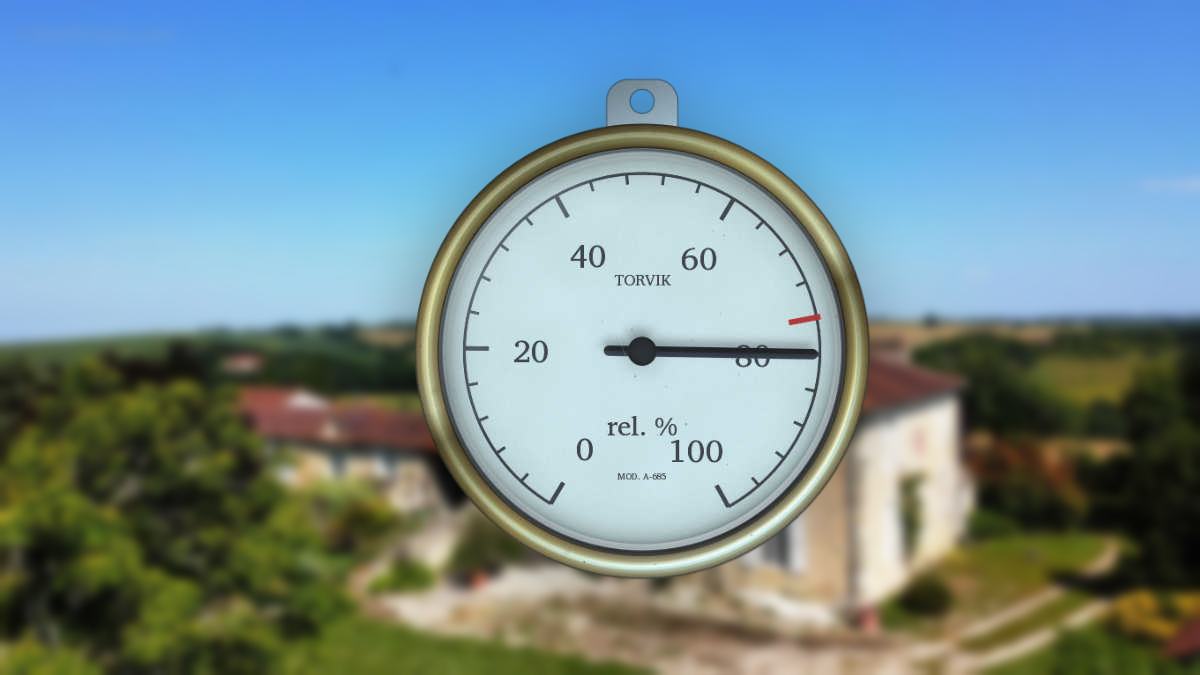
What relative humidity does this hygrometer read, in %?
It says 80 %
